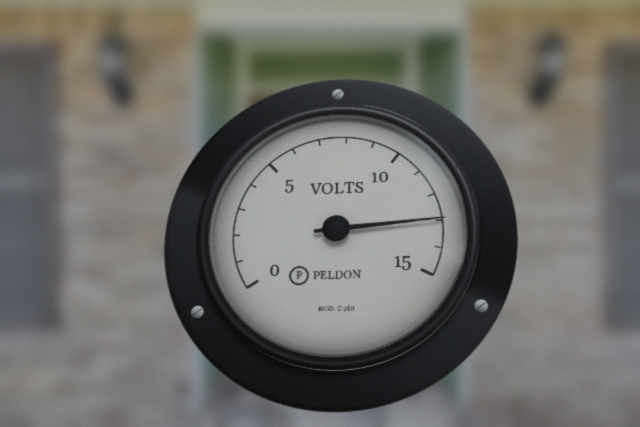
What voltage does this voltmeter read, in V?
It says 13 V
